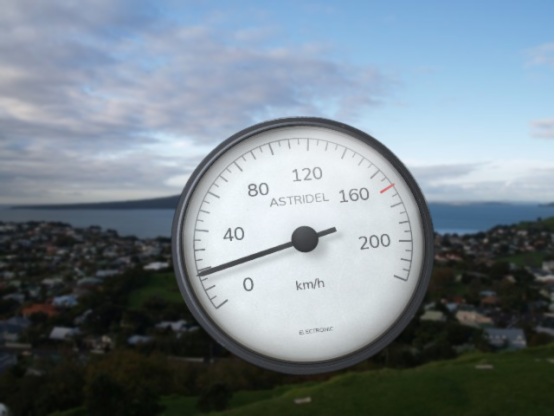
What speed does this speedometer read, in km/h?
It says 17.5 km/h
